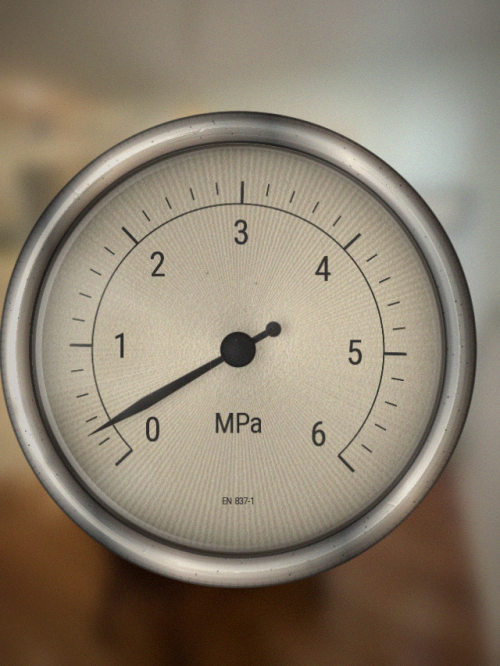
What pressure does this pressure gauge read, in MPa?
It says 0.3 MPa
